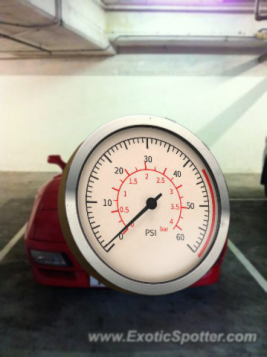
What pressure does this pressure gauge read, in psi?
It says 1 psi
